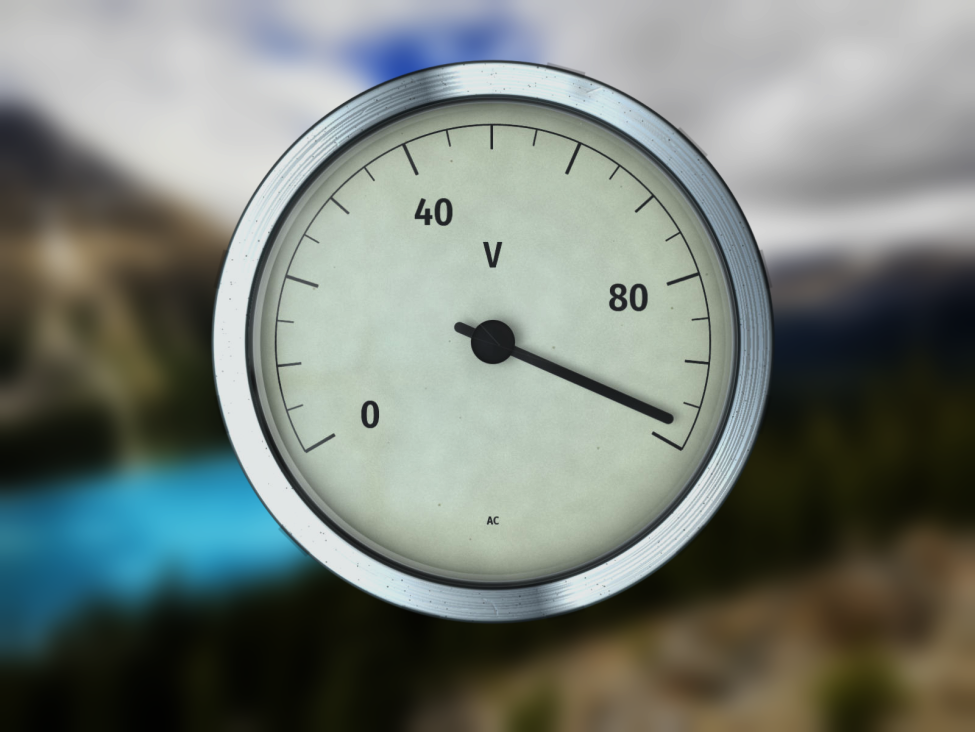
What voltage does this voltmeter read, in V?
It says 97.5 V
